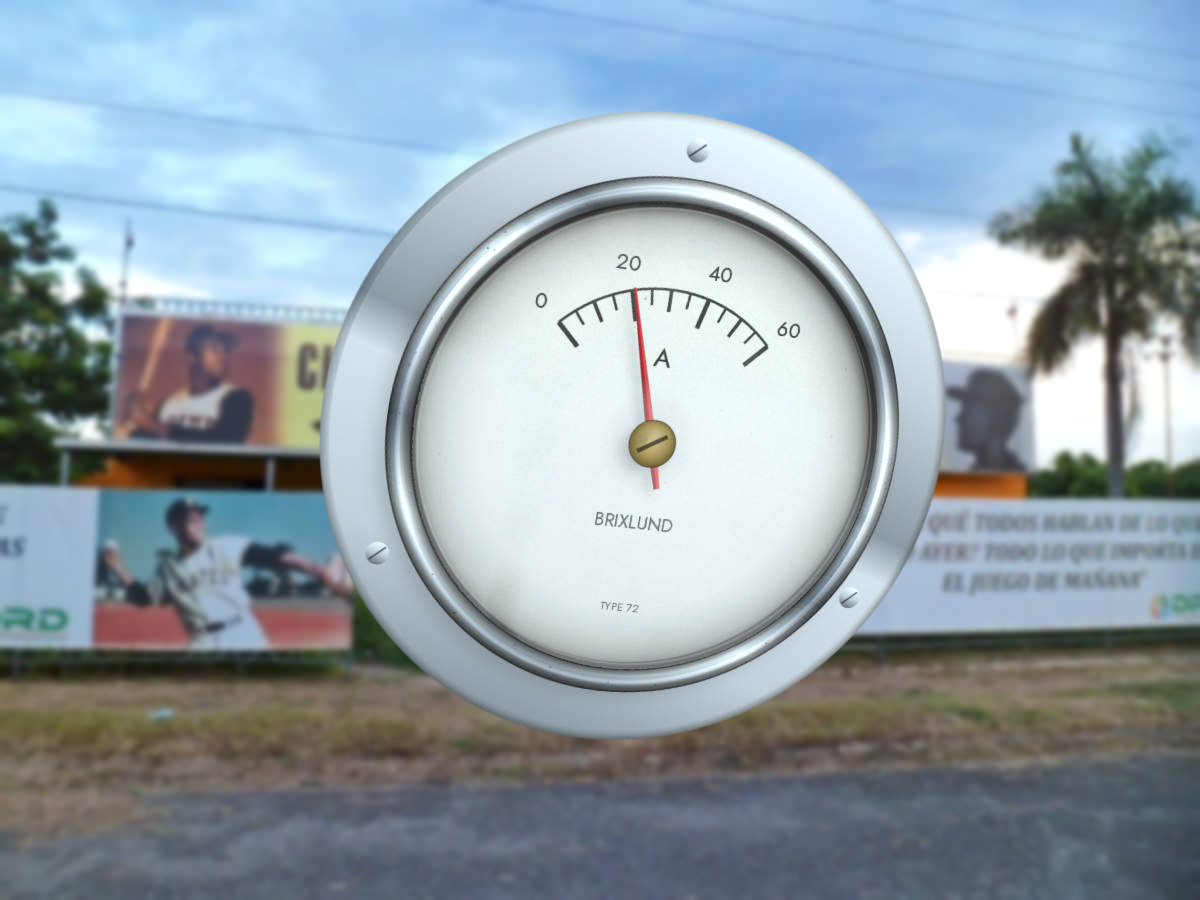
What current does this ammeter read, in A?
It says 20 A
